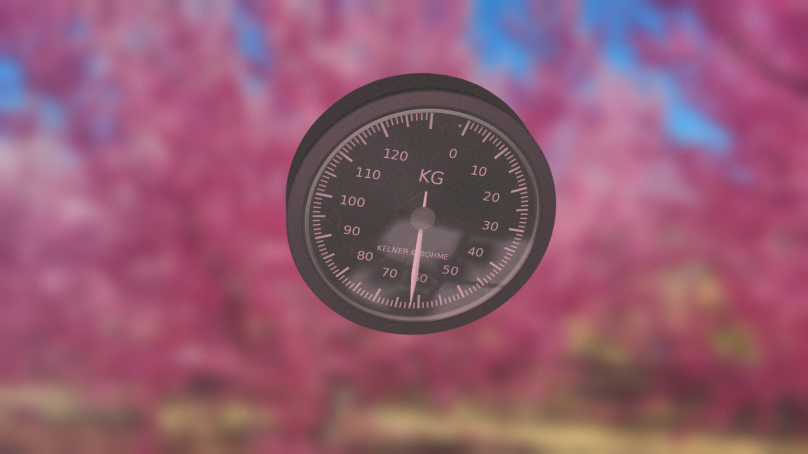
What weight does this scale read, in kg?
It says 62 kg
